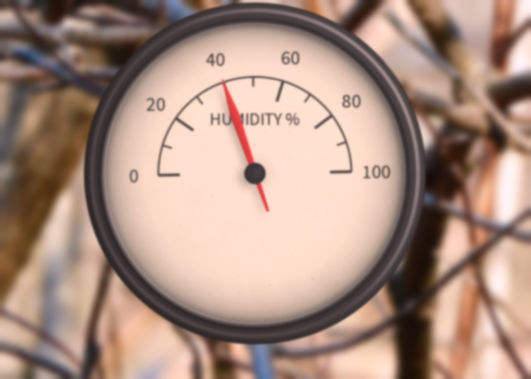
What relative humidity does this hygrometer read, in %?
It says 40 %
